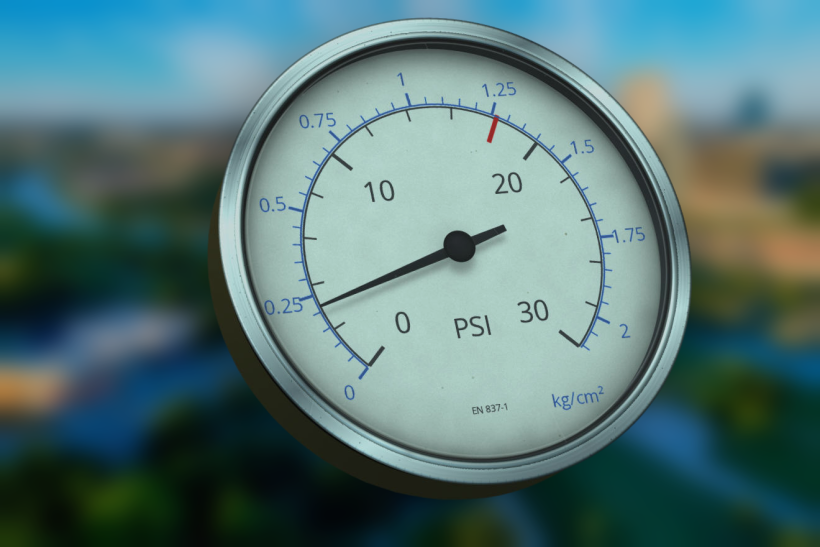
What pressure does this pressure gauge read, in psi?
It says 3 psi
